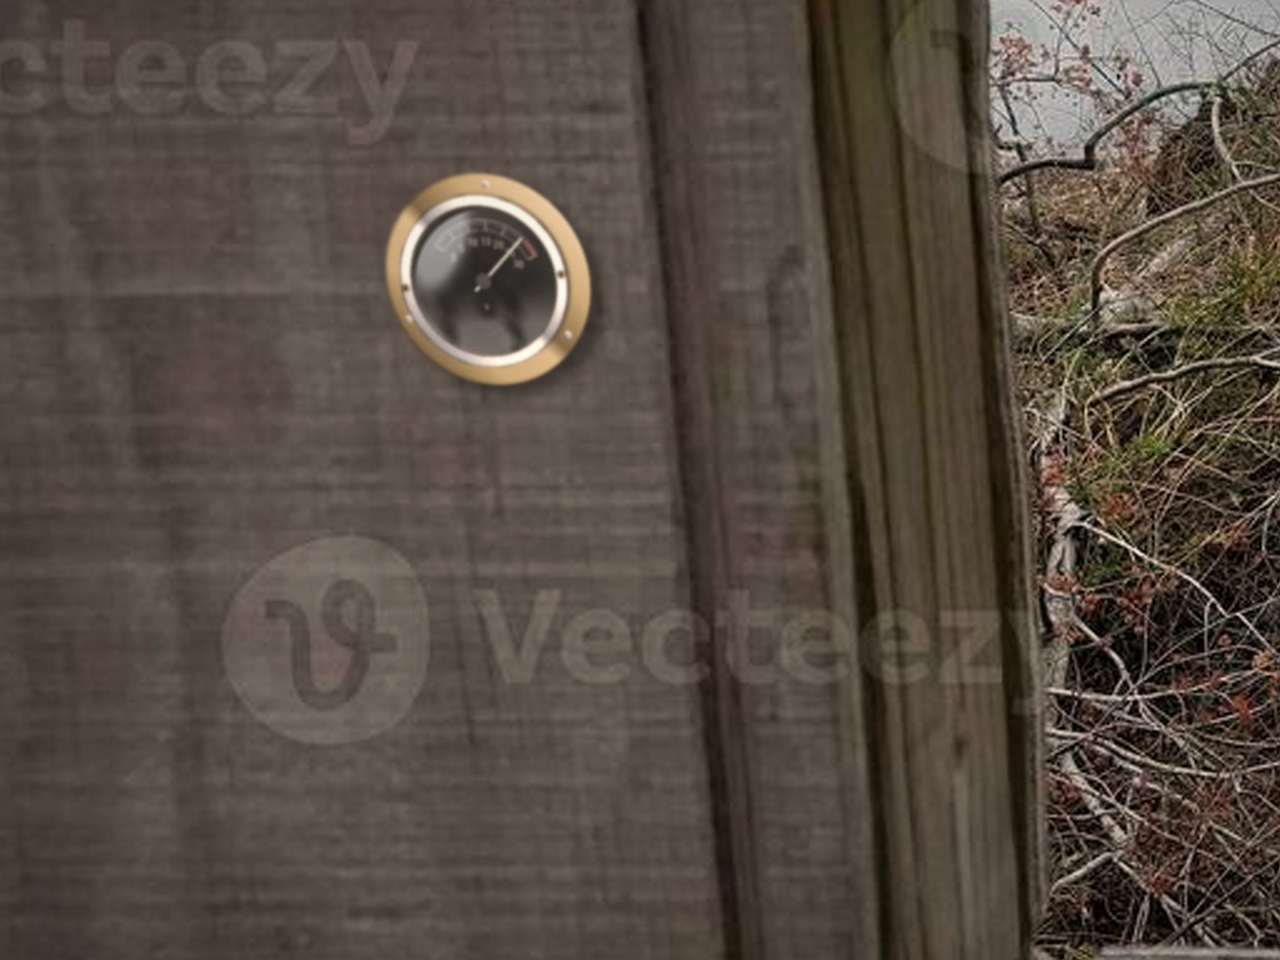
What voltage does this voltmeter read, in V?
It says 25 V
